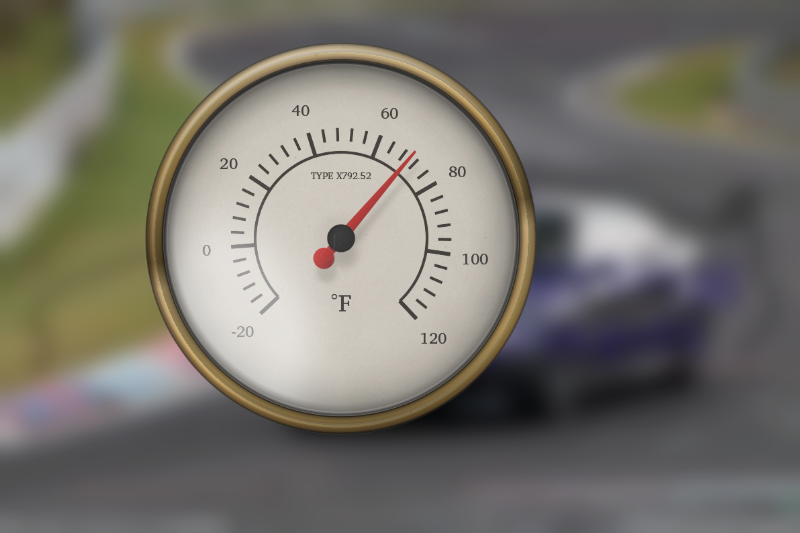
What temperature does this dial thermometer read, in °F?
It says 70 °F
